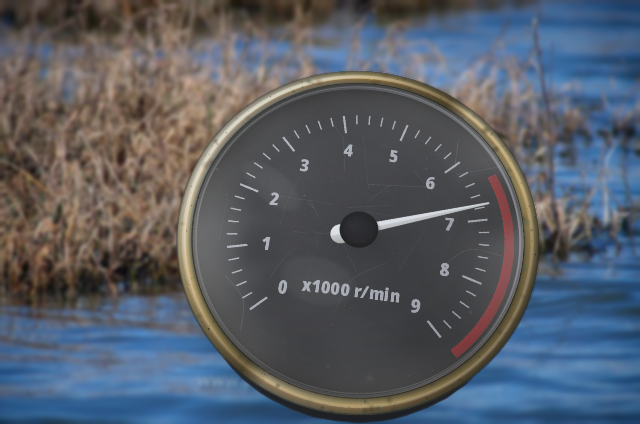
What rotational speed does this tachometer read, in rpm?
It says 6800 rpm
